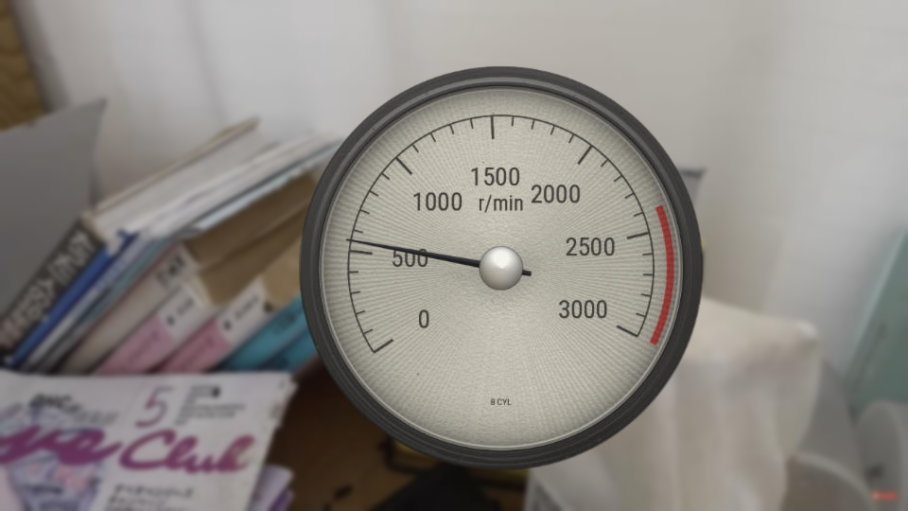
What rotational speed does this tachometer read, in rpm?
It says 550 rpm
